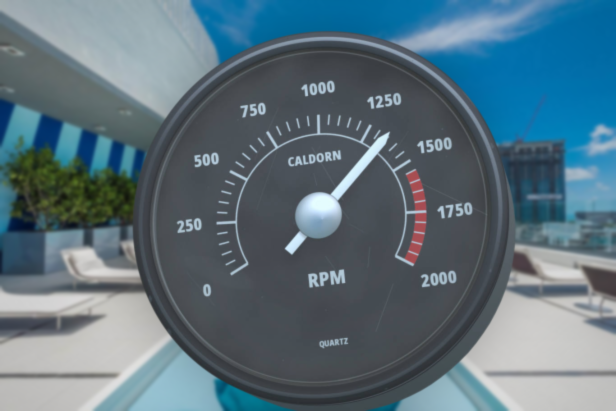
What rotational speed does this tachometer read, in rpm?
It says 1350 rpm
